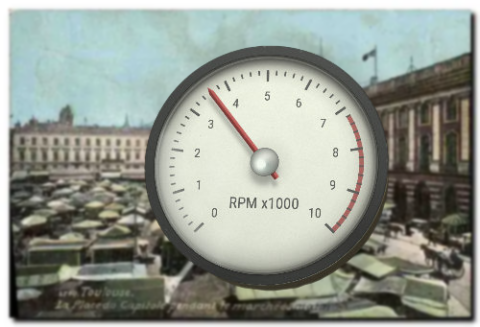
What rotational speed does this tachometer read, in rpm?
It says 3600 rpm
